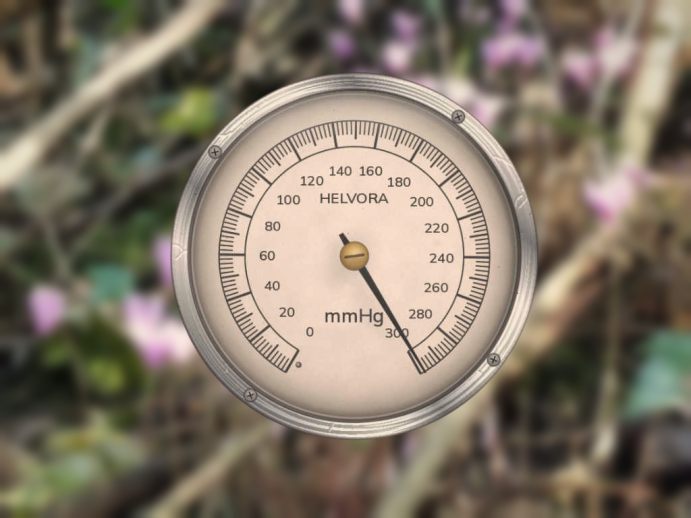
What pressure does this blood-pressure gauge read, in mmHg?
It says 298 mmHg
